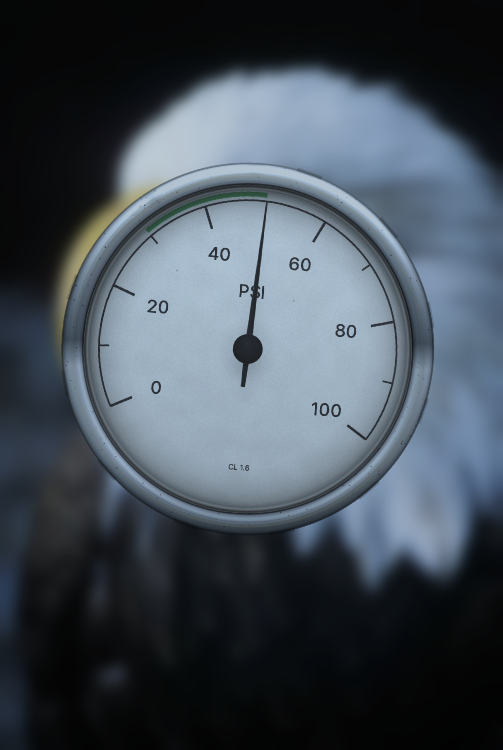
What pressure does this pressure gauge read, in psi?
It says 50 psi
